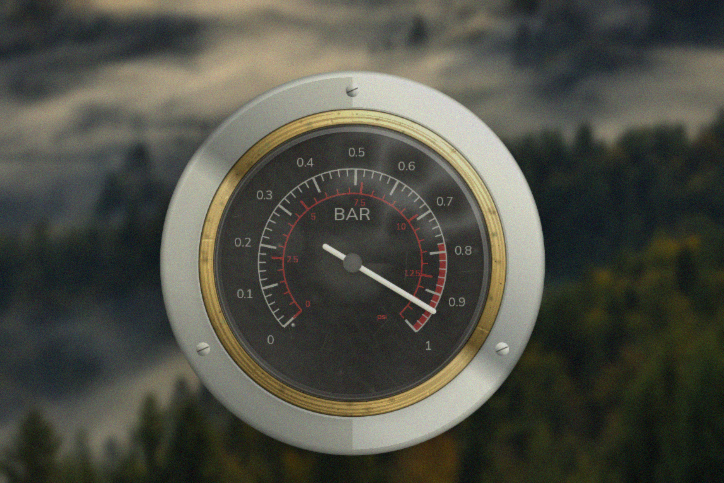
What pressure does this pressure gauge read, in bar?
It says 0.94 bar
